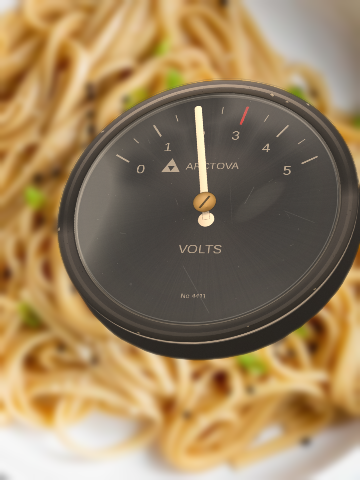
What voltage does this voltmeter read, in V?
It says 2 V
